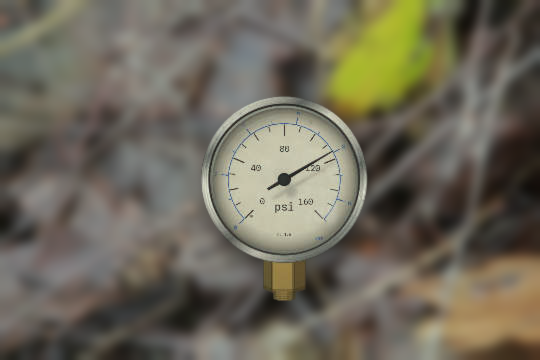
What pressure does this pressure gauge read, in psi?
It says 115 psi
